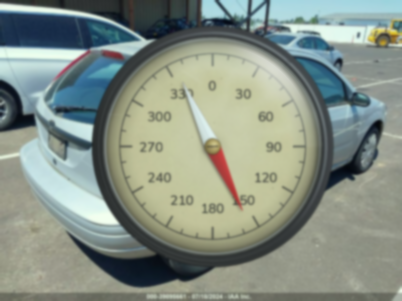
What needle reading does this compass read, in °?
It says 155 °
